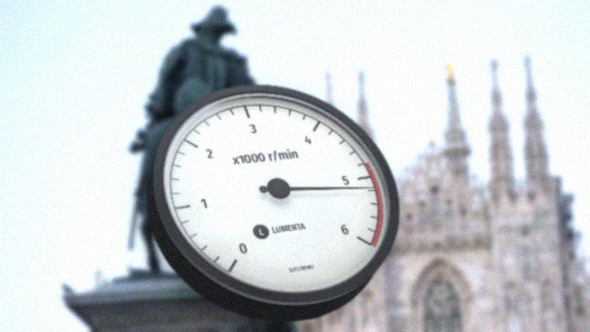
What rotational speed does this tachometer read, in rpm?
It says 5200 rpm
